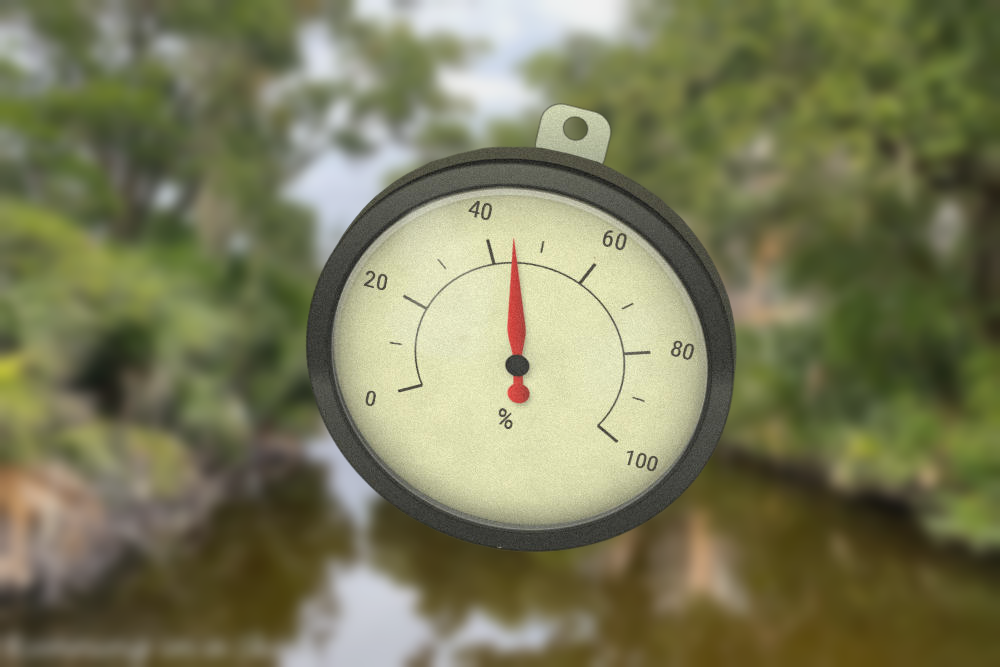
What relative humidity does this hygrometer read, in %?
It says 45 %
